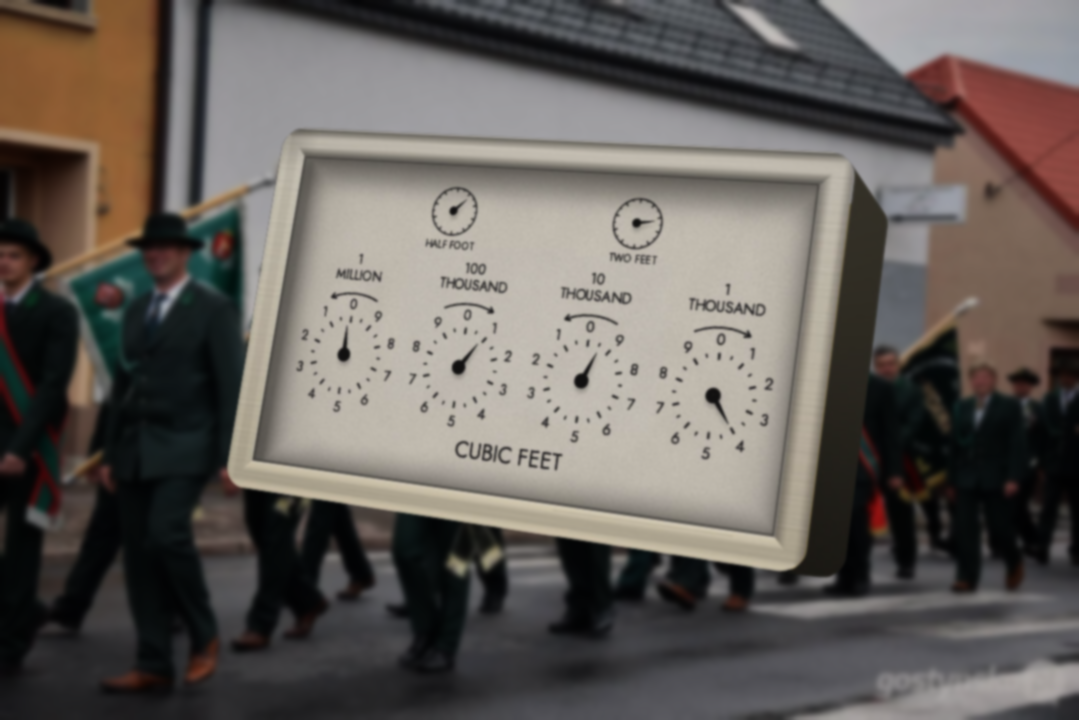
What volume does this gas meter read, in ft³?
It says 9400 ft³
